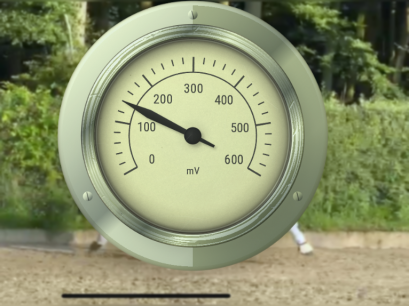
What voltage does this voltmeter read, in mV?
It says 140 mV
